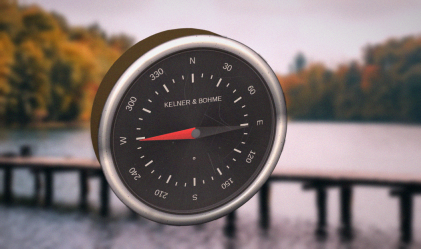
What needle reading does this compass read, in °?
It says 270 °
